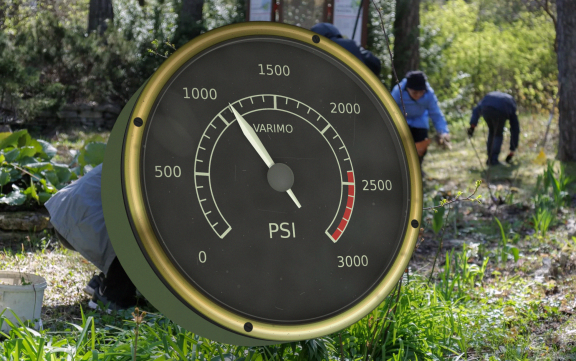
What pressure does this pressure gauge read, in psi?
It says 1100 psi
